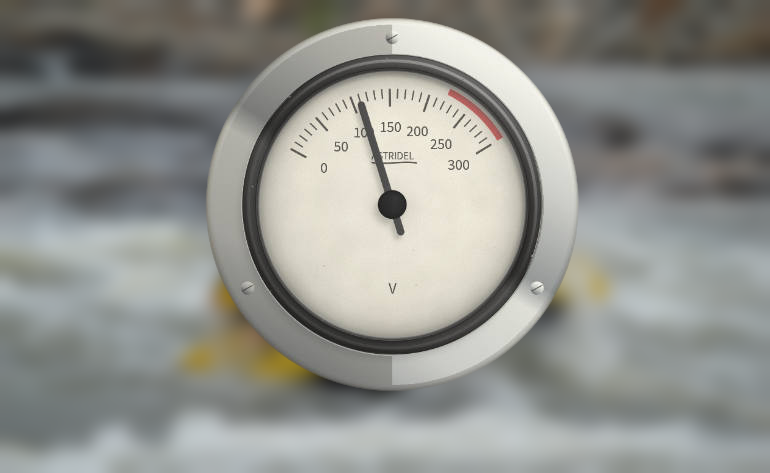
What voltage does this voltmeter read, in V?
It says 110 V
